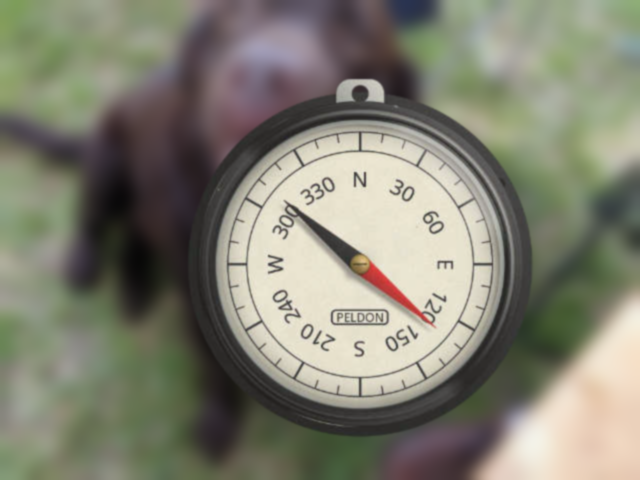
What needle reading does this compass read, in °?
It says 130 °
